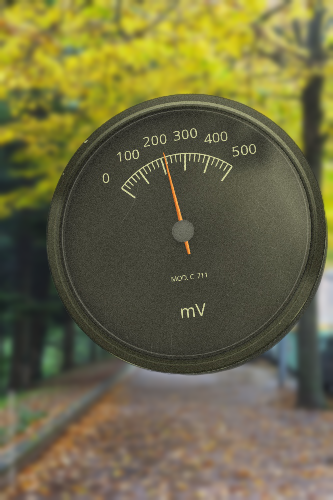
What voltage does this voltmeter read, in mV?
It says 220 mV
